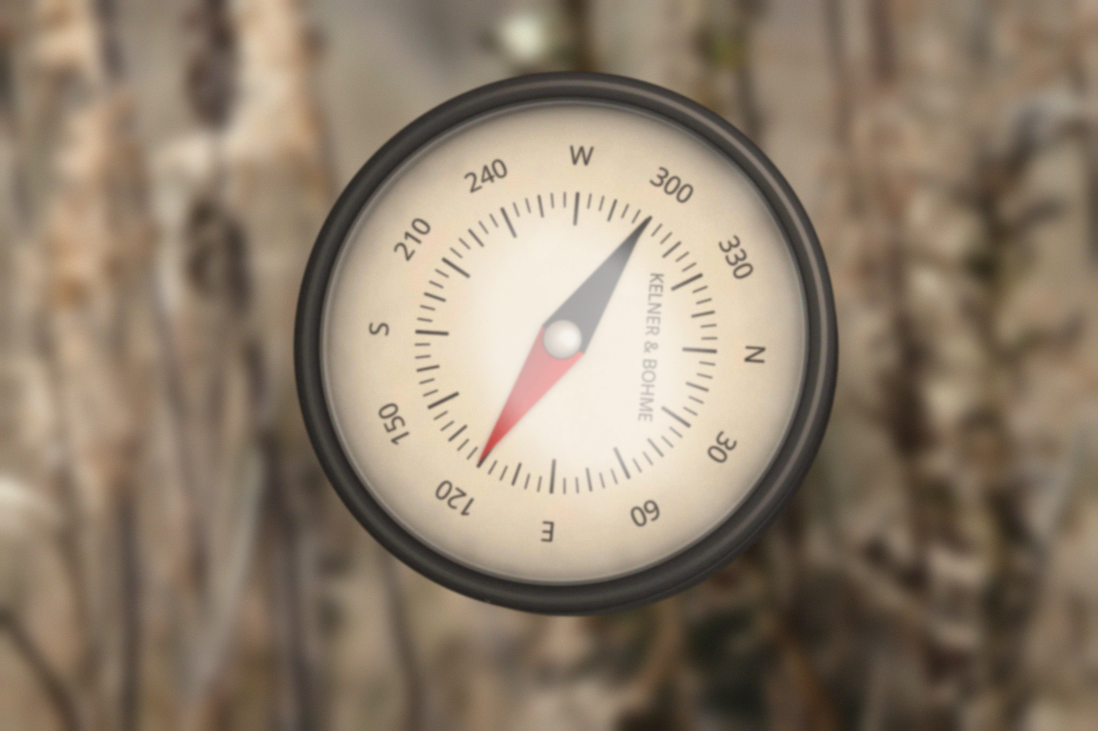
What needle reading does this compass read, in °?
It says 120 °
